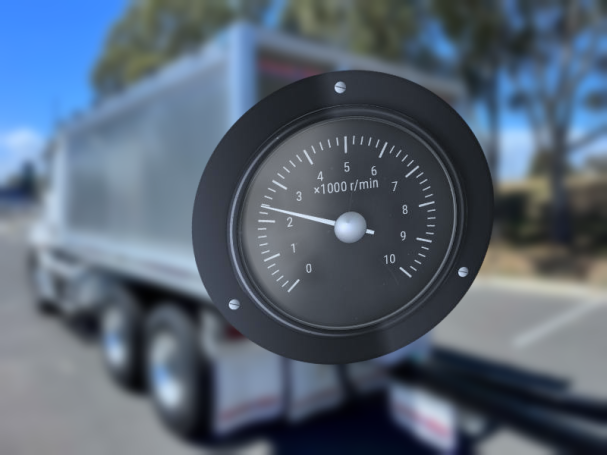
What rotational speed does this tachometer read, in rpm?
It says 2400 rpm
